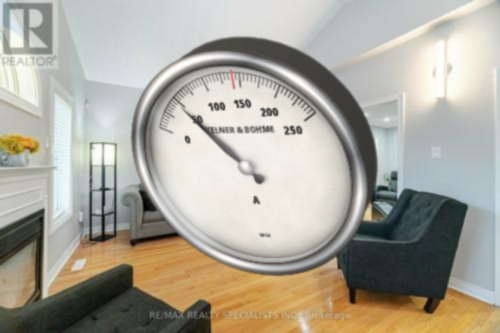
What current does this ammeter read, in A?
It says 50 A
